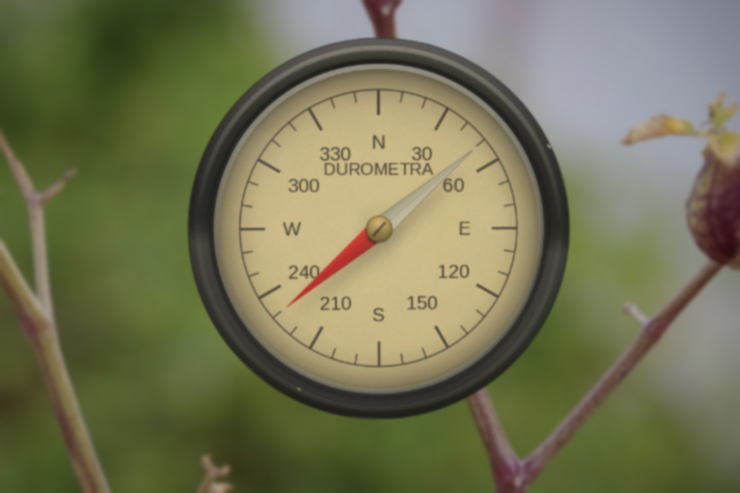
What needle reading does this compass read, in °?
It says 230 °
